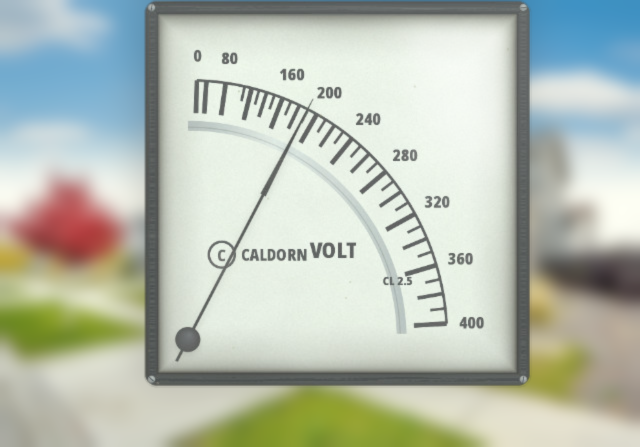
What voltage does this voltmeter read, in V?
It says 190 V
